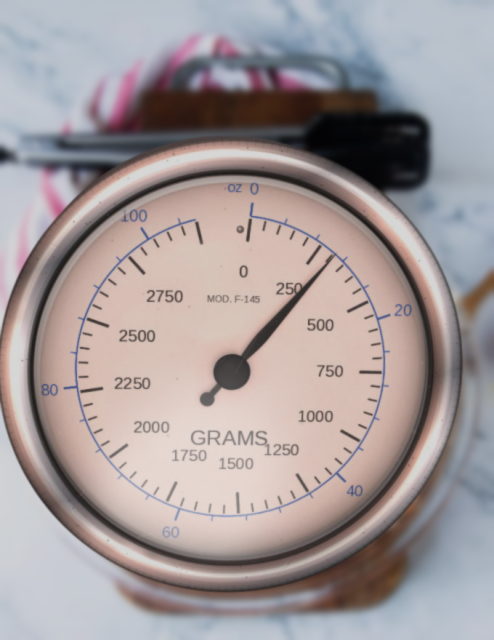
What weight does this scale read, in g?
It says 300 g
